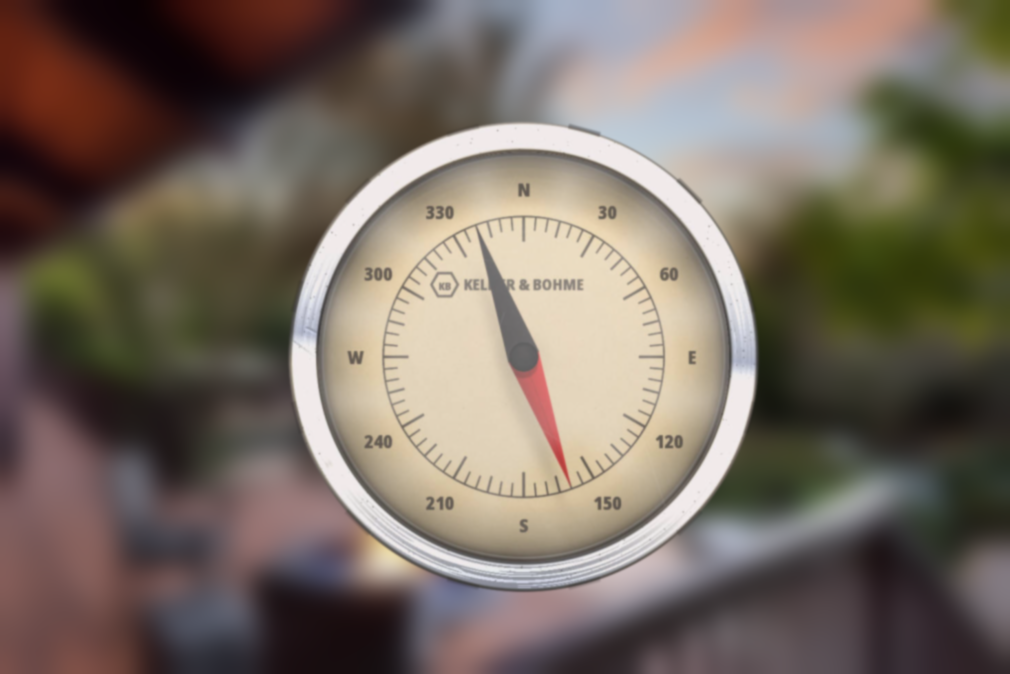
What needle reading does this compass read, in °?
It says 160 °
